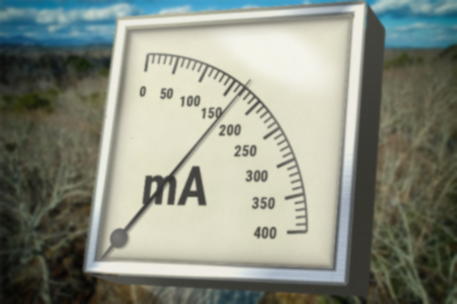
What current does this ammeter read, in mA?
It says 170 mA
